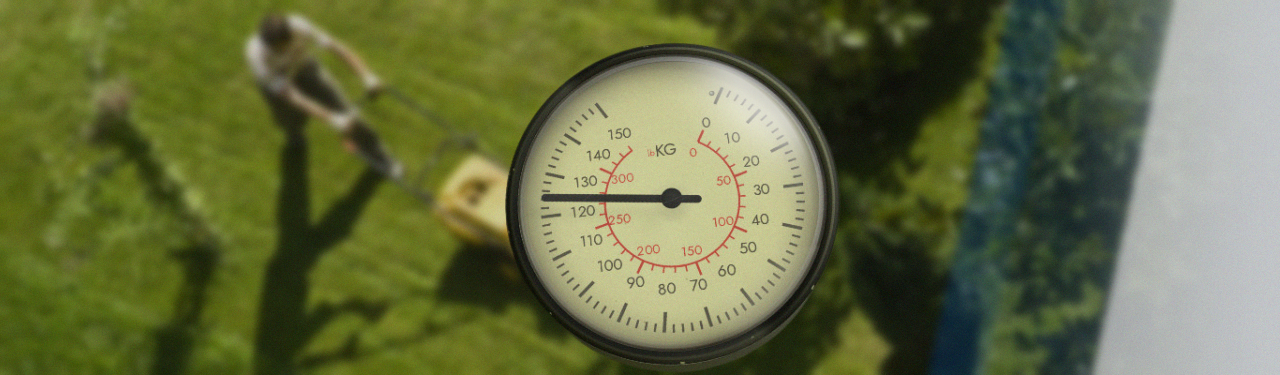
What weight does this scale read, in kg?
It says 124 kg
